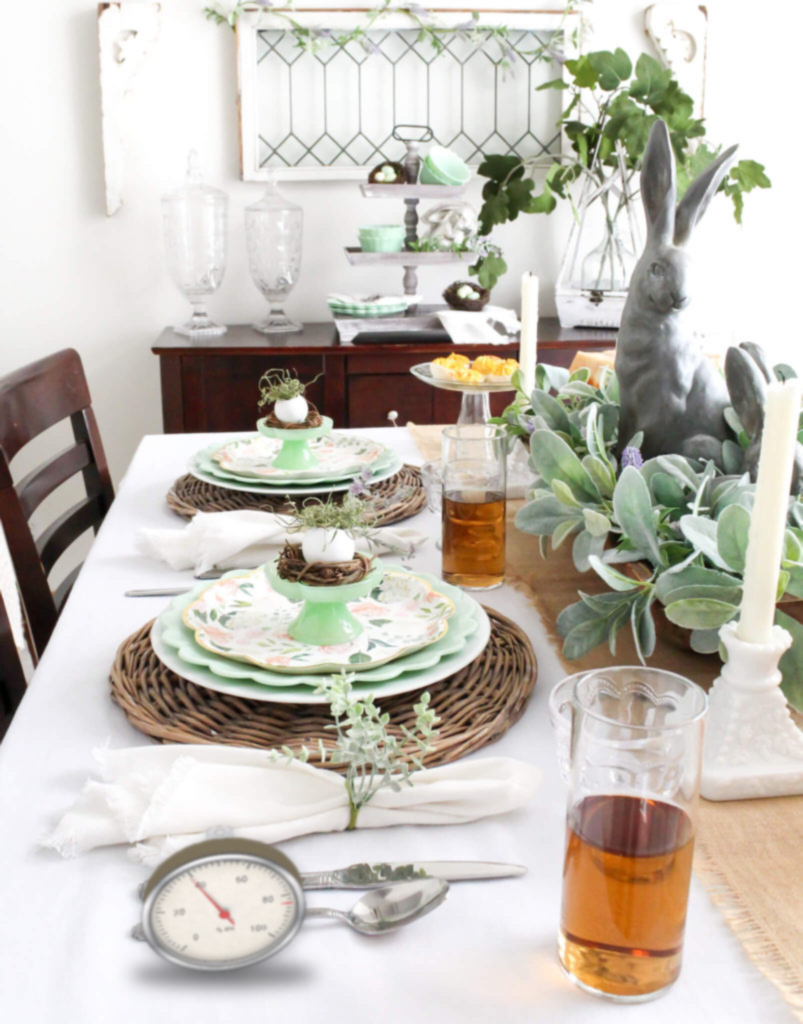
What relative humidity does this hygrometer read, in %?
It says 40 %
